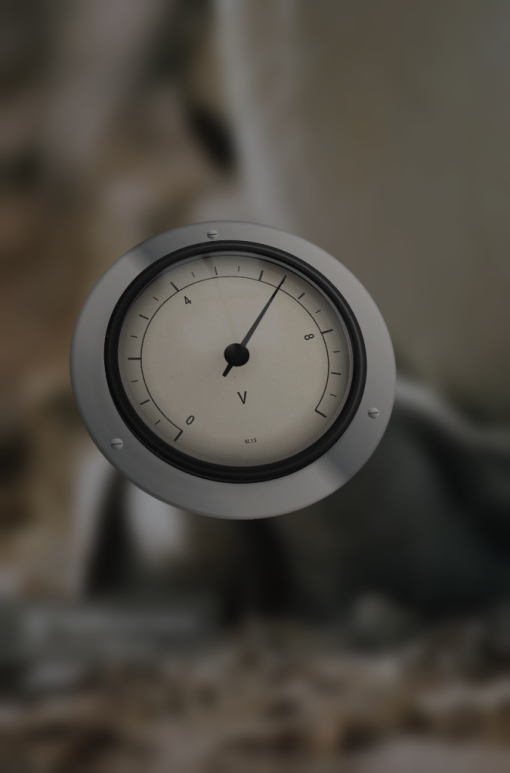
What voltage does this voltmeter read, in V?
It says 6.5 V
